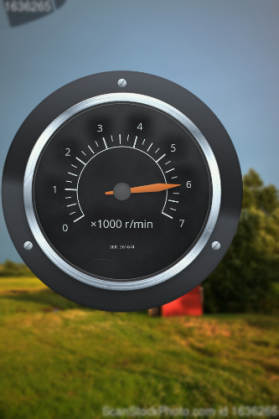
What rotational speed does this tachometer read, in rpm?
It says 6000 rpm
